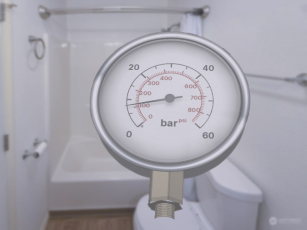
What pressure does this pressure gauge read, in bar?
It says 7.5 bar
